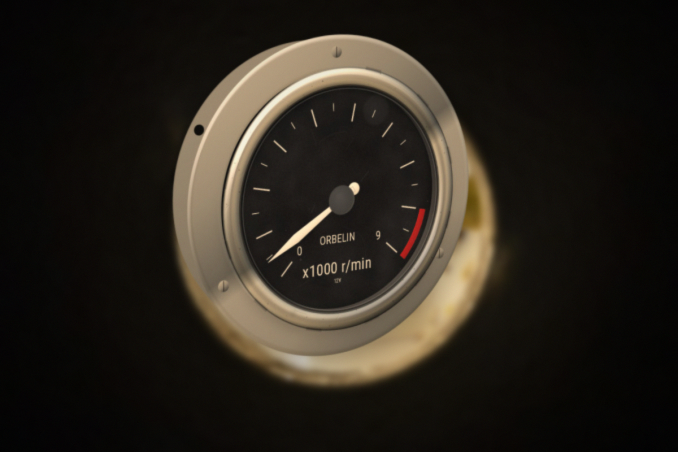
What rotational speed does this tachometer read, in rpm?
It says 500 rpm
